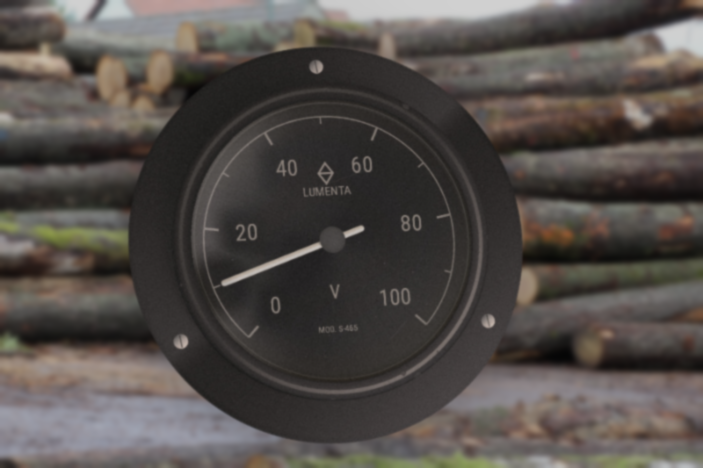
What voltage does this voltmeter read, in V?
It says 10 V
